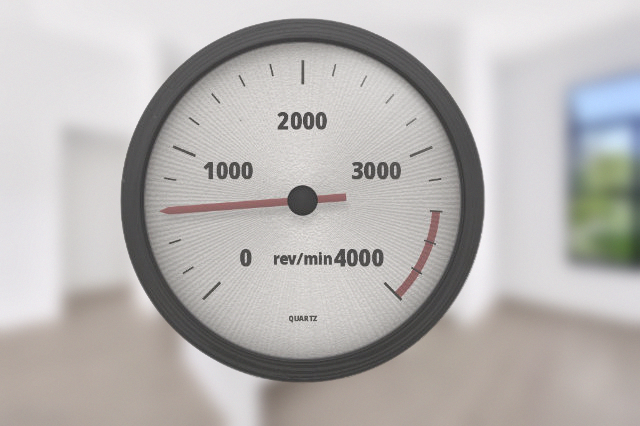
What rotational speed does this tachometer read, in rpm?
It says 600 rpm
